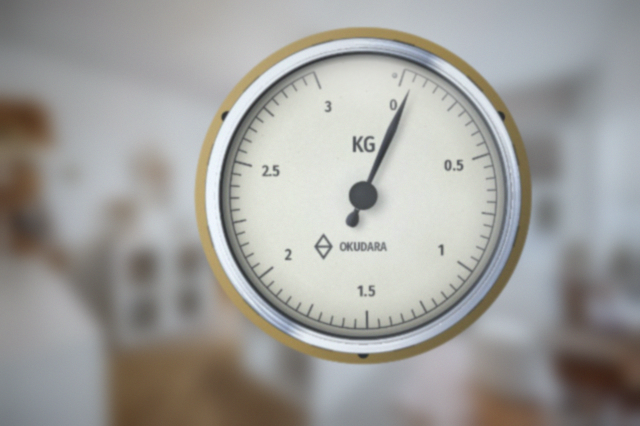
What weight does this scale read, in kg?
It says 0.05 kg
